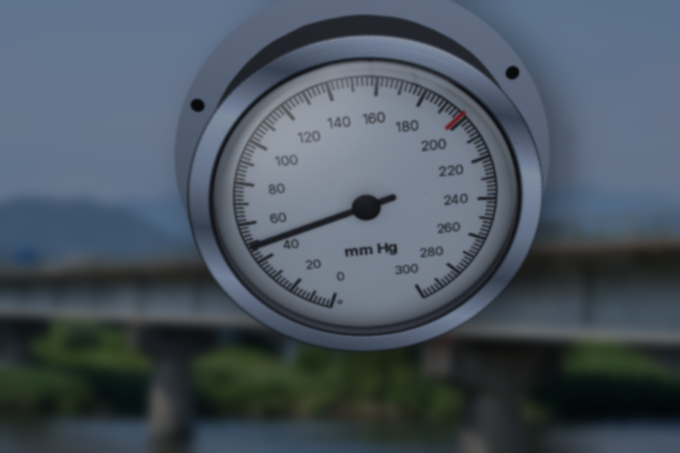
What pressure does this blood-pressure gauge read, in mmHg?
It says 50 mmHg
